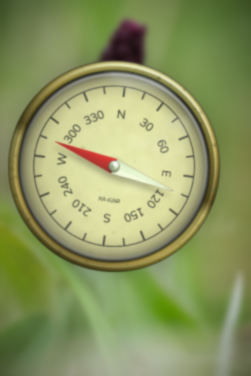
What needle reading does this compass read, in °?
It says 285 °
